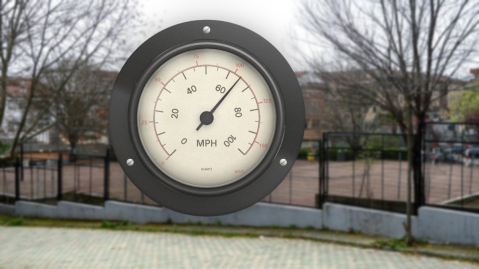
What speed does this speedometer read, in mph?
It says 65 mph
